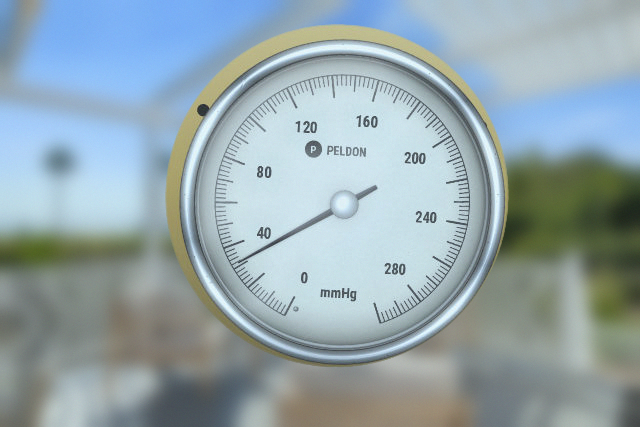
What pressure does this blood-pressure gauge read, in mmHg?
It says 32 mmHg
